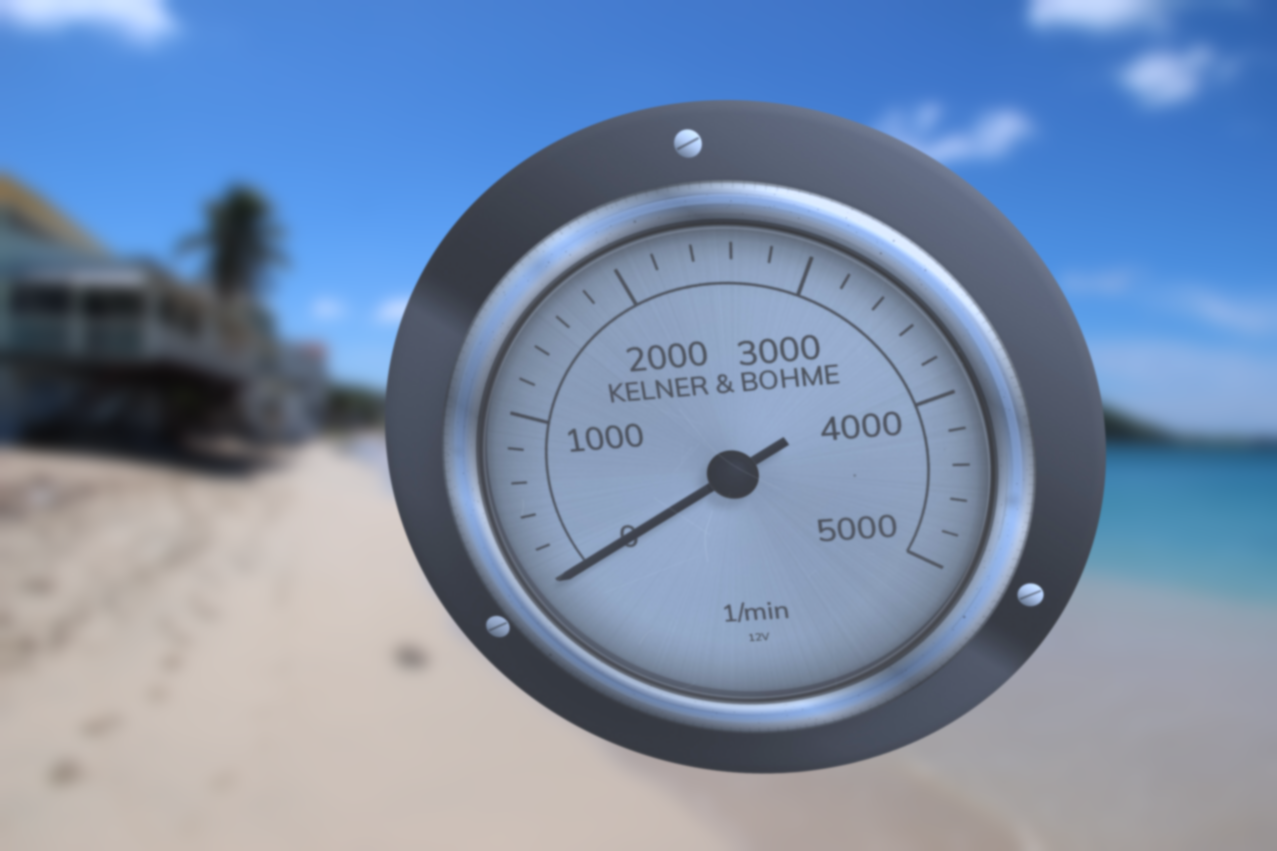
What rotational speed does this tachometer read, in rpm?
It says 0 rpm
